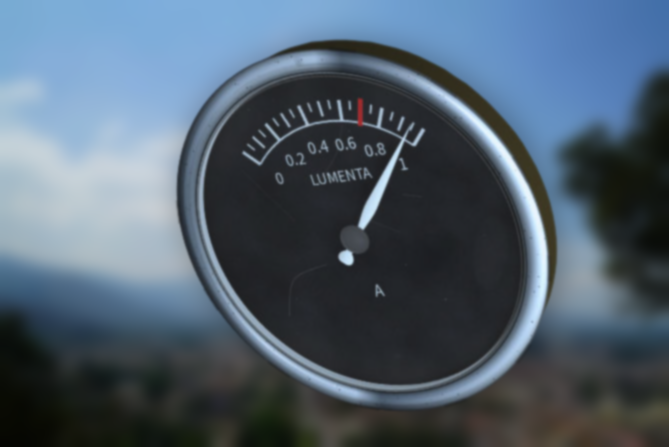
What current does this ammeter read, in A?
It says 0.95 A
